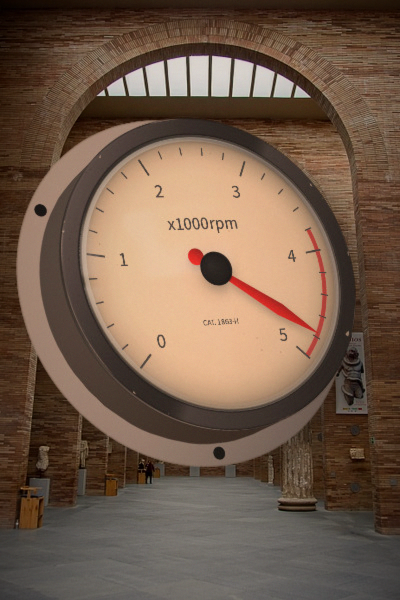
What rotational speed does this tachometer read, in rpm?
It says 4800 rpm
